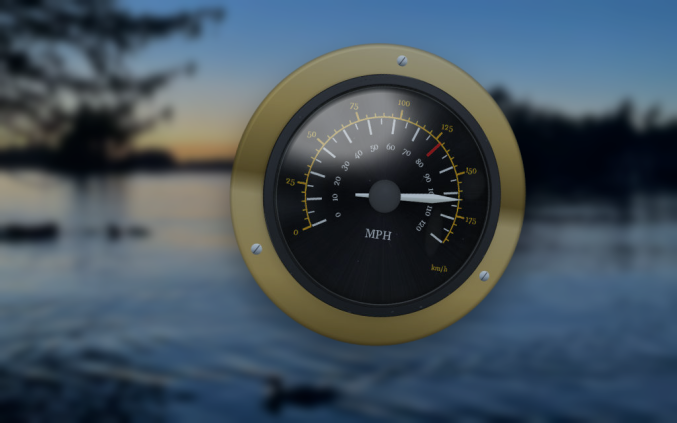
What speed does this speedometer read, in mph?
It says 102.5 mph
